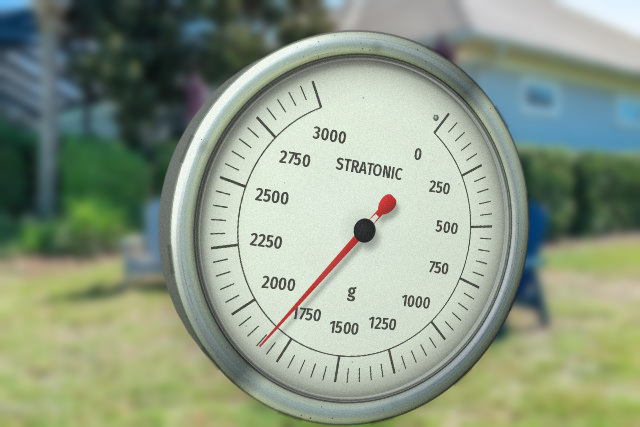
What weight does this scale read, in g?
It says 1850 g
